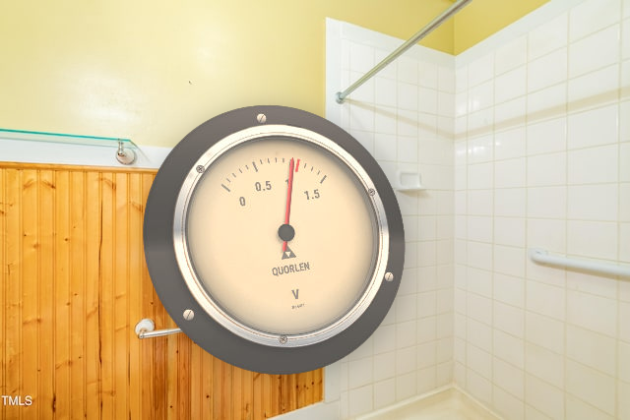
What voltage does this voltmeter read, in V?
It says 1 V
